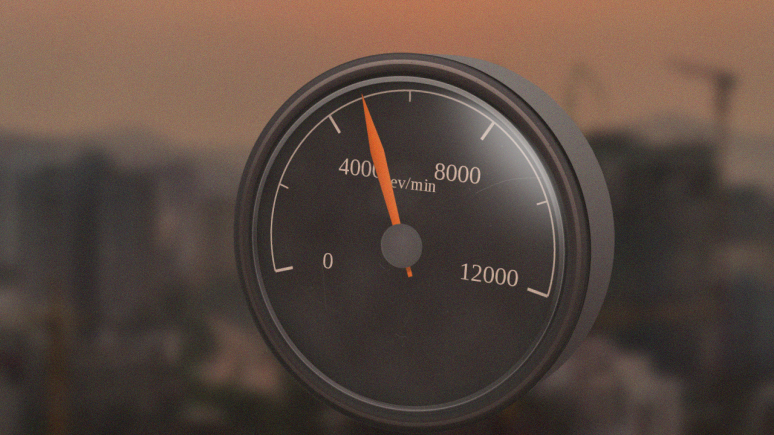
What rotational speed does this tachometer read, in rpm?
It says 5000 rpm
